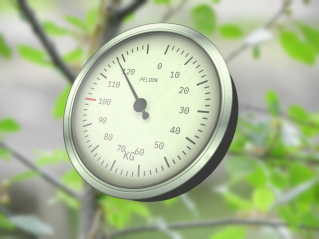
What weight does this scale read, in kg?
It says 118 kg
